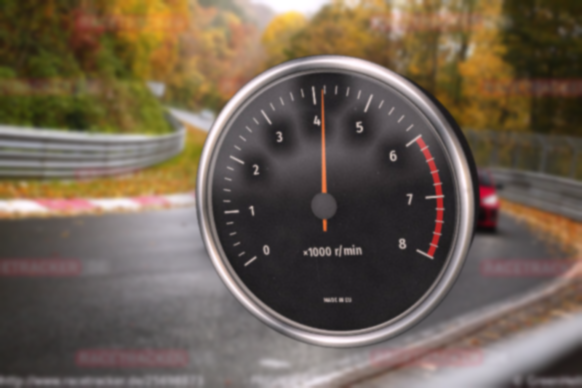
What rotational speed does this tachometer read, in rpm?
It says 4200 rpm
